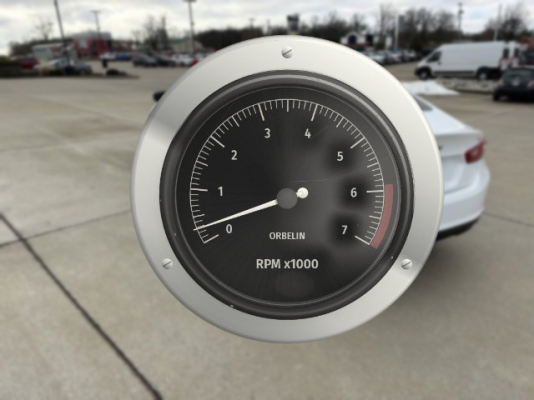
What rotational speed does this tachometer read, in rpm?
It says 300 rpm
